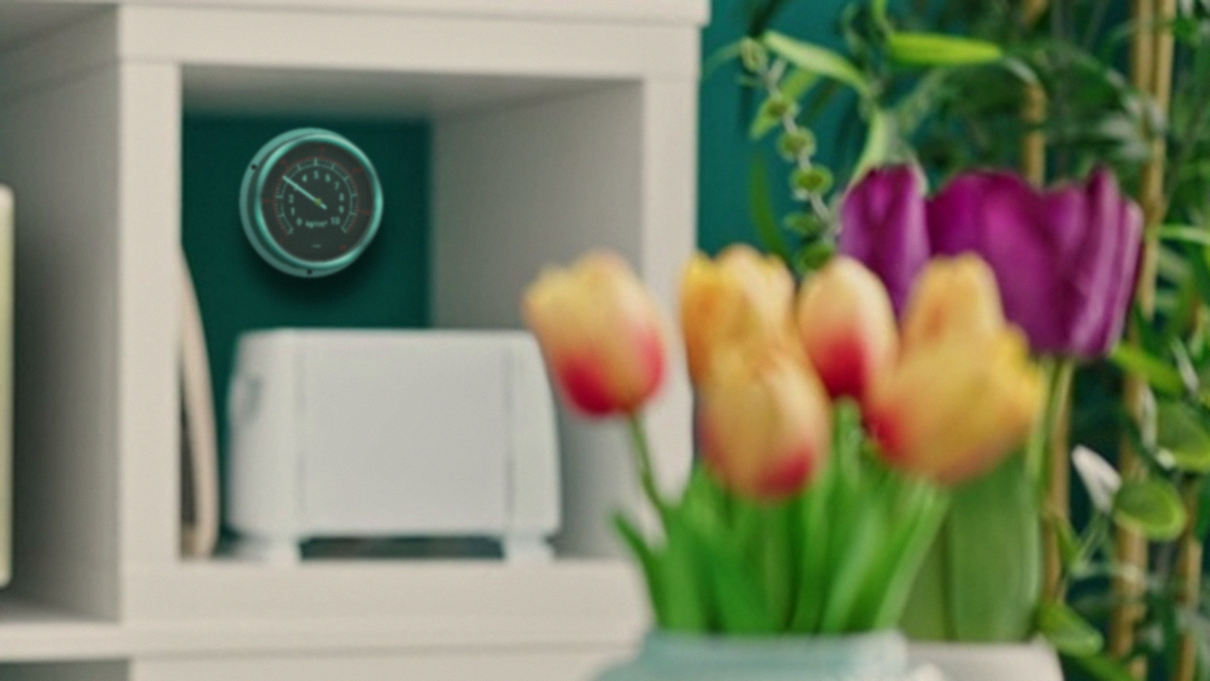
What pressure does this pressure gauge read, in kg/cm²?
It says 3 kg/cm²
